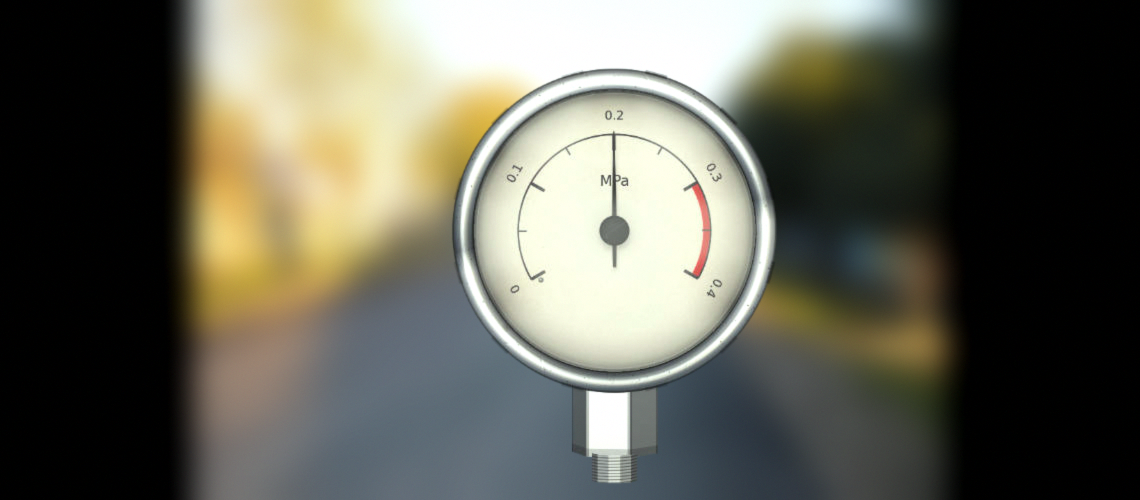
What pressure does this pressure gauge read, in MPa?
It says 0.2 MPa
